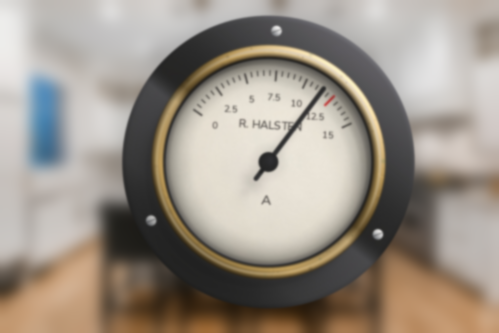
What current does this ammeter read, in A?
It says 11.5 A
